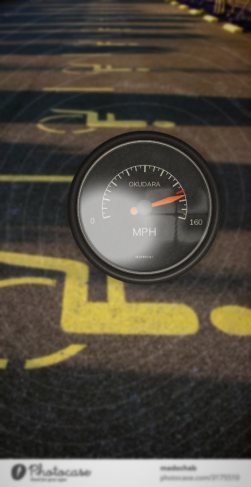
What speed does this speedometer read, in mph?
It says 135 mph
